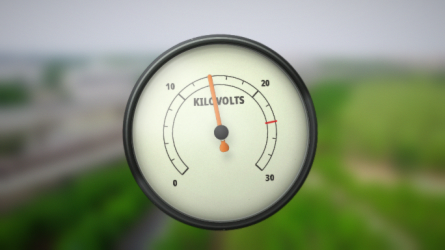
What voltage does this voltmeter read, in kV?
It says 14 kV
